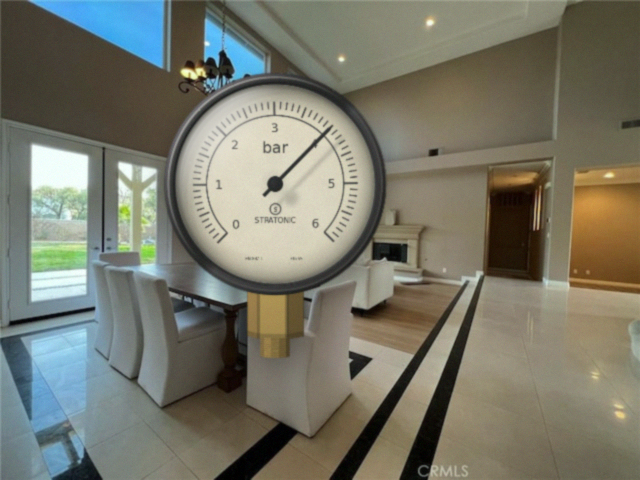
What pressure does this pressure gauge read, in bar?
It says 4 bar
